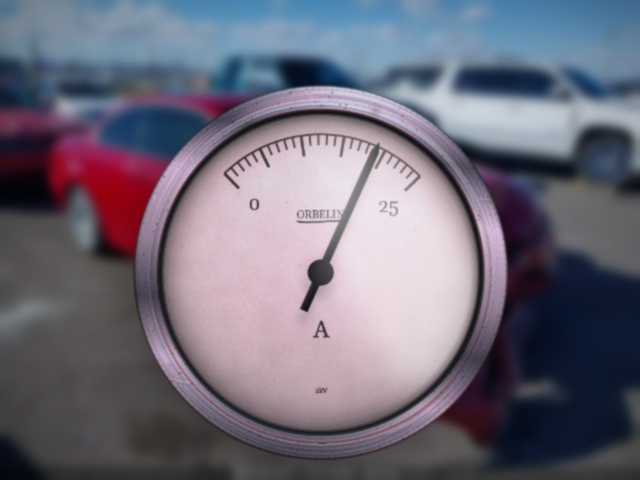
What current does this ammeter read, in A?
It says 19 A
